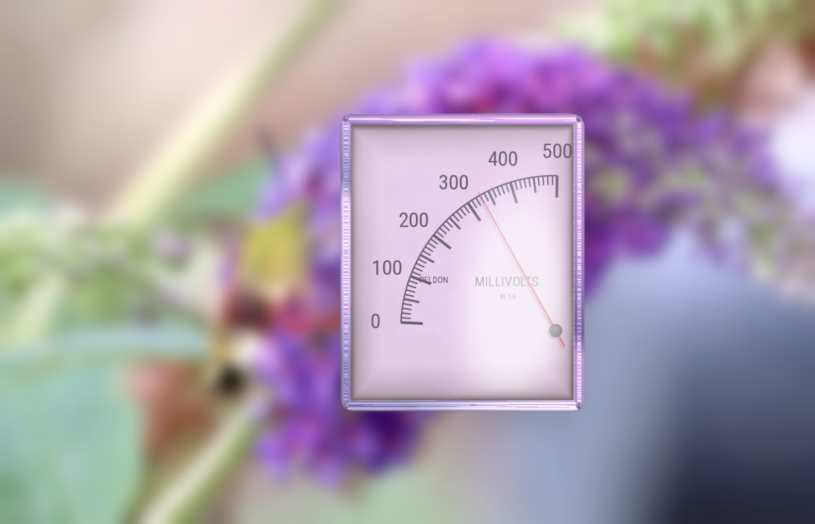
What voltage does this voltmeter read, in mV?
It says 330 mV
